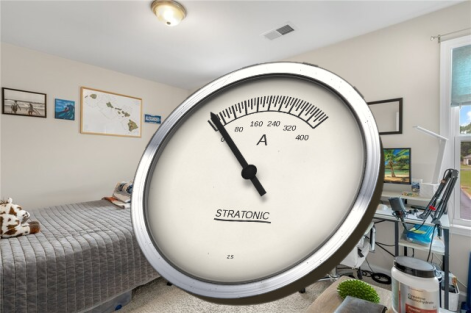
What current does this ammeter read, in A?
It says 20 A
